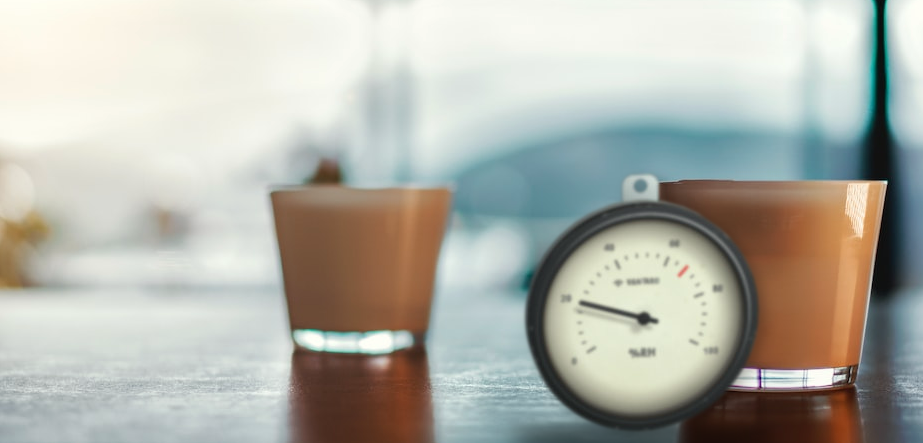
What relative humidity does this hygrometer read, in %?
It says 20 %
